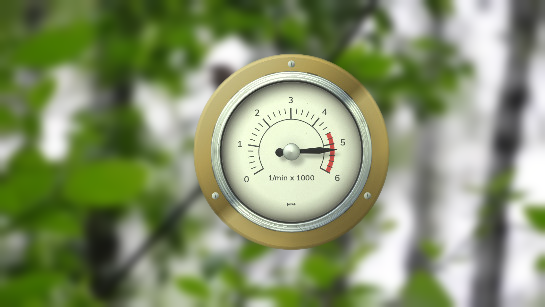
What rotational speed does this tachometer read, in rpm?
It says 5200 rpm
